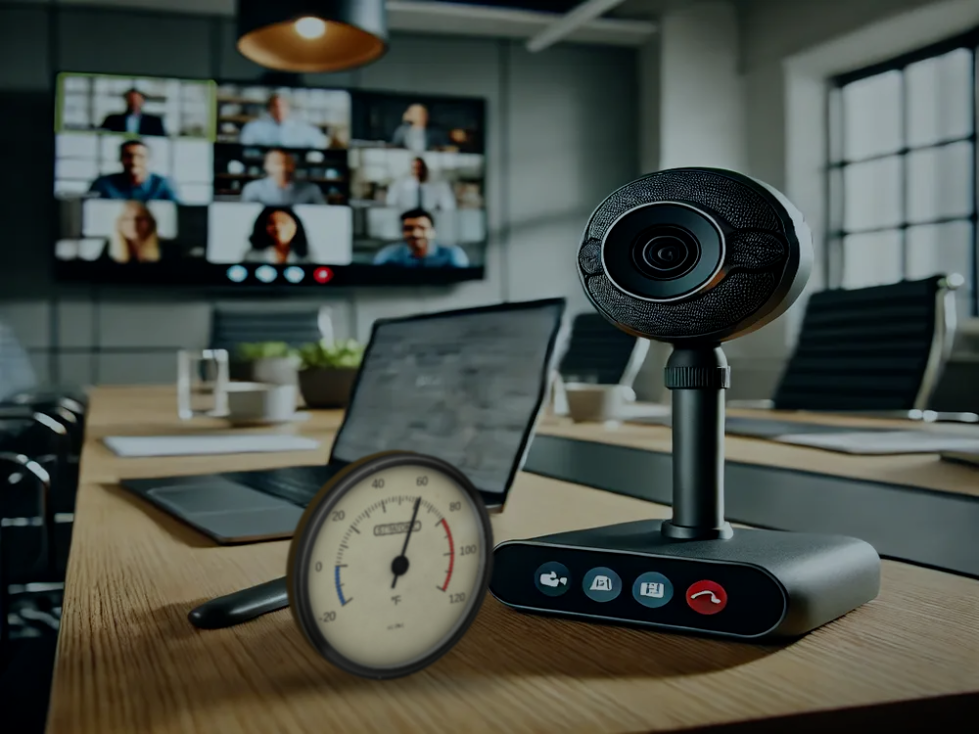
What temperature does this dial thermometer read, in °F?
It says 60 °F
